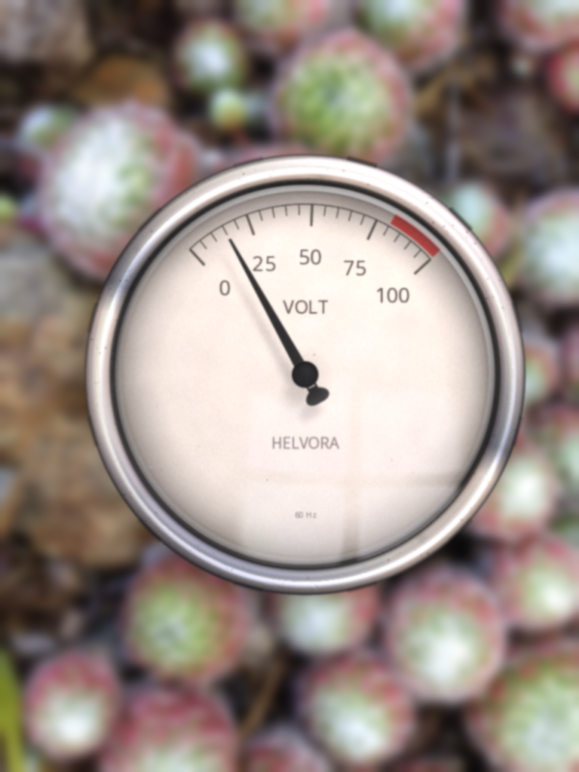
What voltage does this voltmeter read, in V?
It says 15 V
